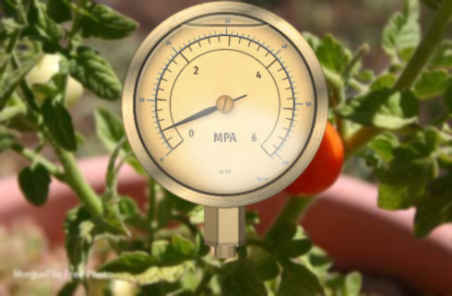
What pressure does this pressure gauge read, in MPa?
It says 0.4 MPa
